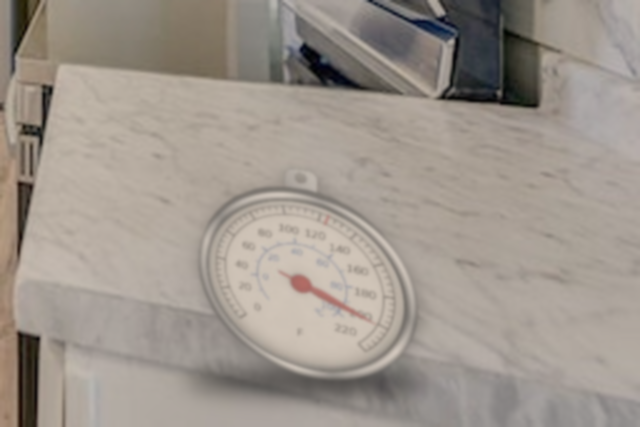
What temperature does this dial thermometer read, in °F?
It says 200 °F
